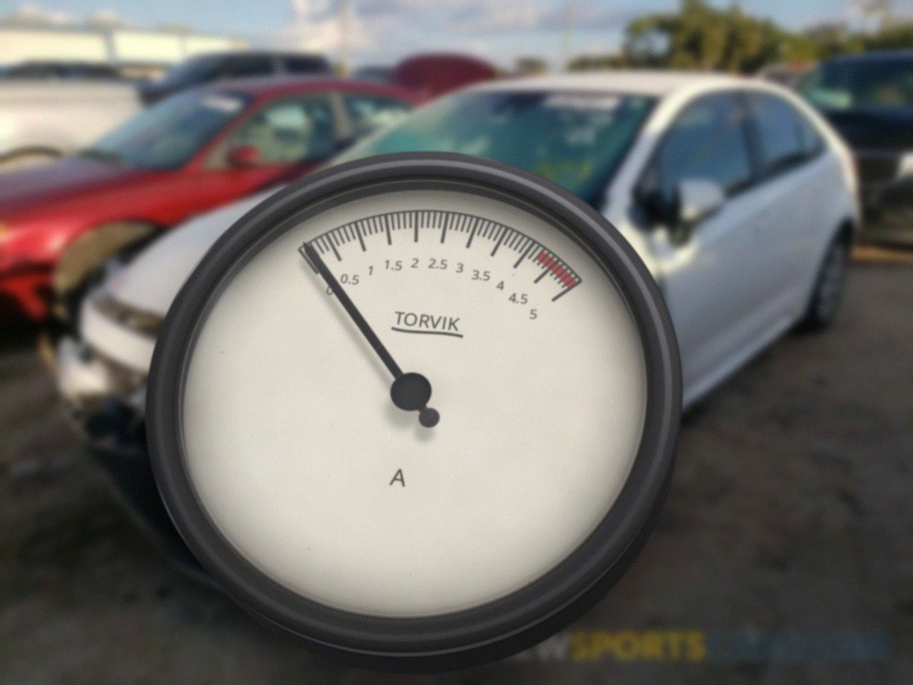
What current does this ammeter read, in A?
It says 0.1 A
